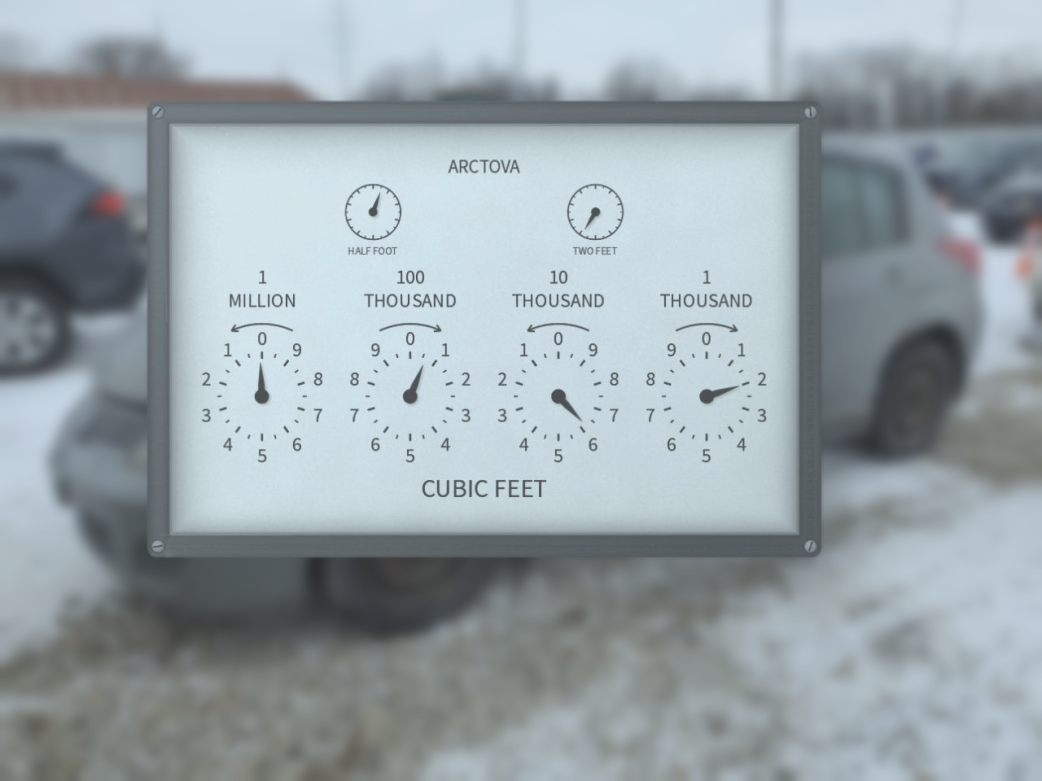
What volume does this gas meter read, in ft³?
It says 6200 ft³
